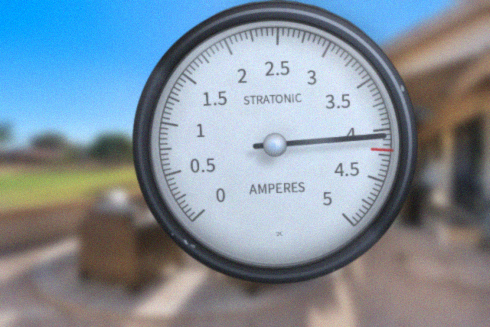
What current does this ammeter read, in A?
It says 4.05 A
